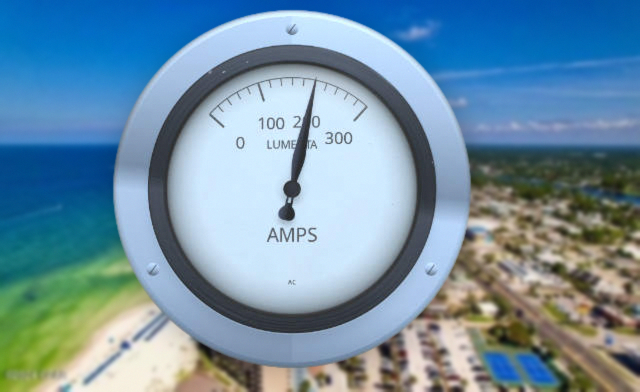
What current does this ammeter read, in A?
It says 200 A
